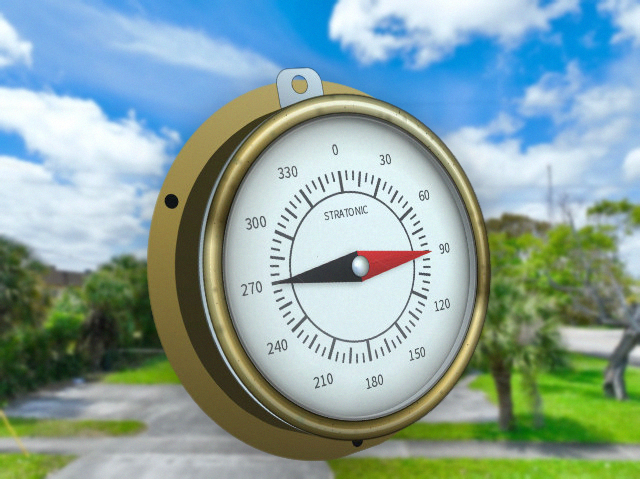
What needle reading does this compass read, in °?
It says 90 °
